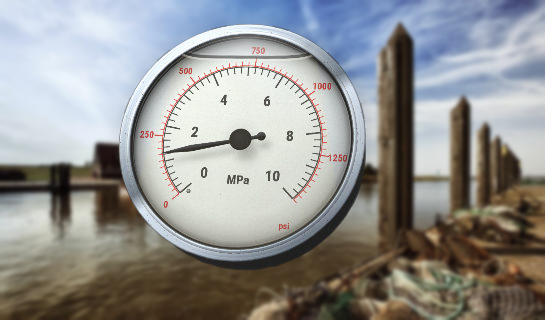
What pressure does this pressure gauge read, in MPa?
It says 1.2 MPa
